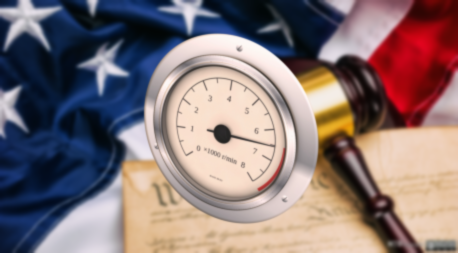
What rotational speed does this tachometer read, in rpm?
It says 6500 rpm
